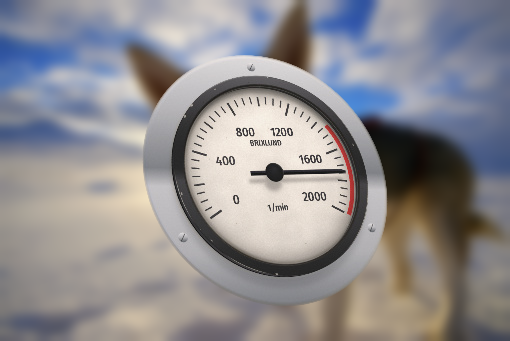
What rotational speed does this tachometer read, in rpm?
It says 1750 rpm
